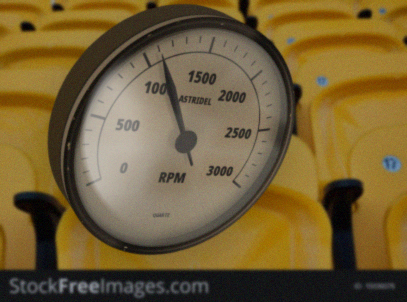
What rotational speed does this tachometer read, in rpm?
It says 1100 rpm
